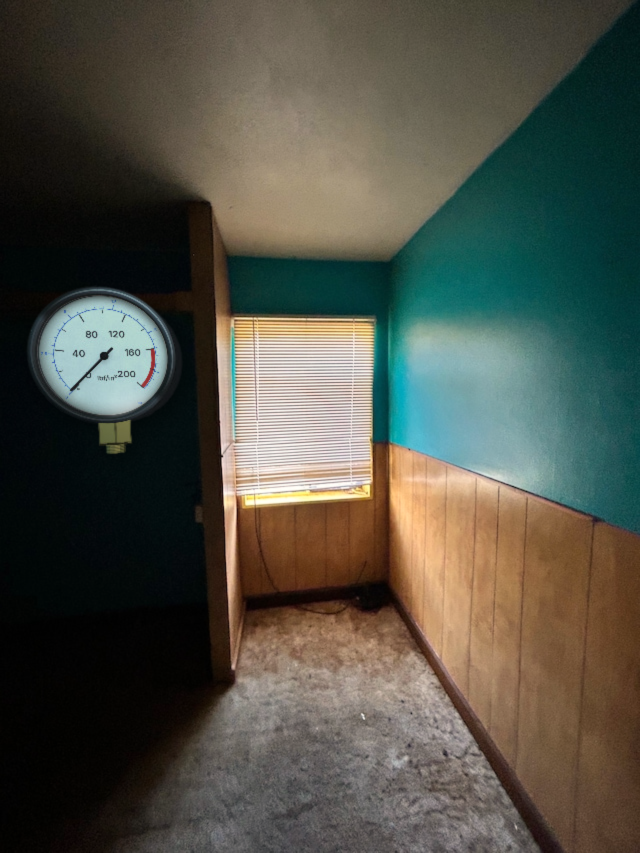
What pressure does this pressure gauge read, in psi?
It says 0 psi
